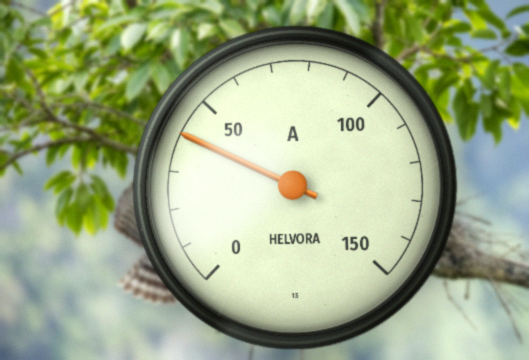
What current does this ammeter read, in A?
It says 40 A
